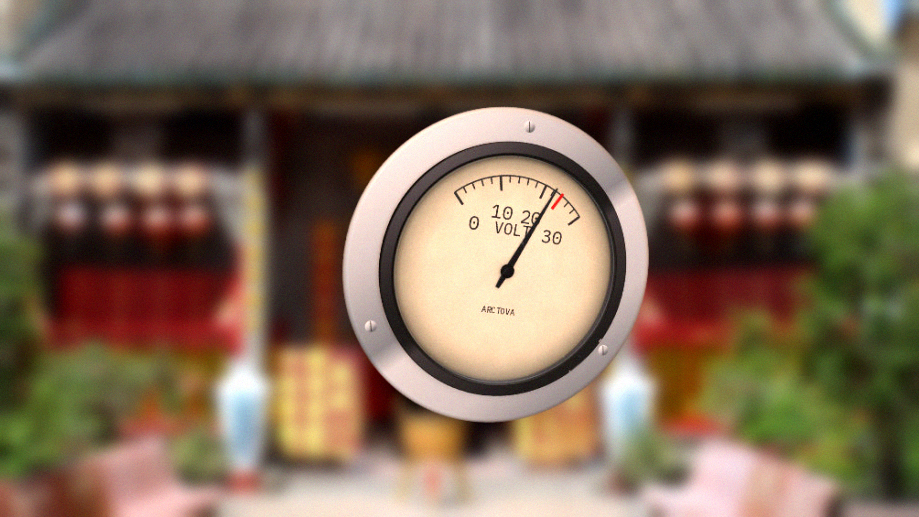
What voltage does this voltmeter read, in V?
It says 22 V
